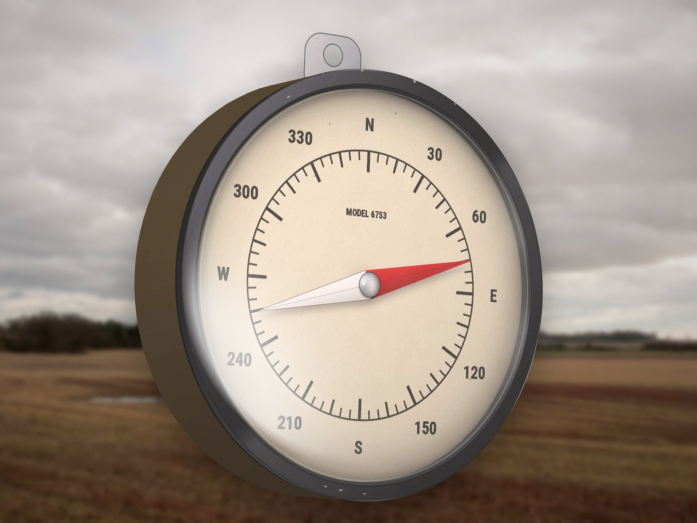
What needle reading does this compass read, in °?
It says 75 °
